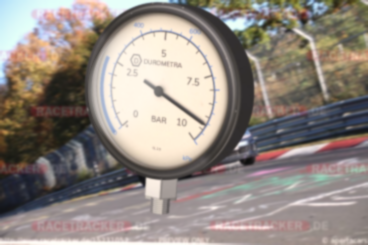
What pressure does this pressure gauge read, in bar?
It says 9.25 bar
